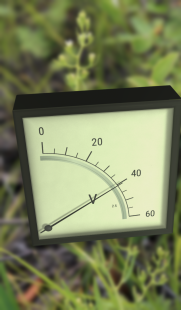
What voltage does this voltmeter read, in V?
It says 40 V
